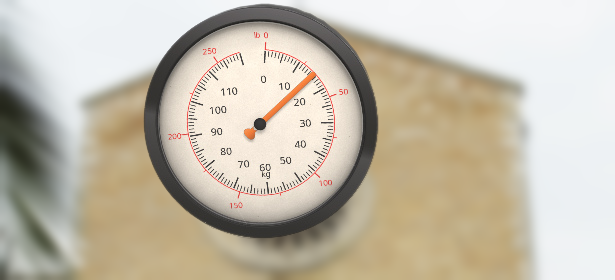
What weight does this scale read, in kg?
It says 15 kg
